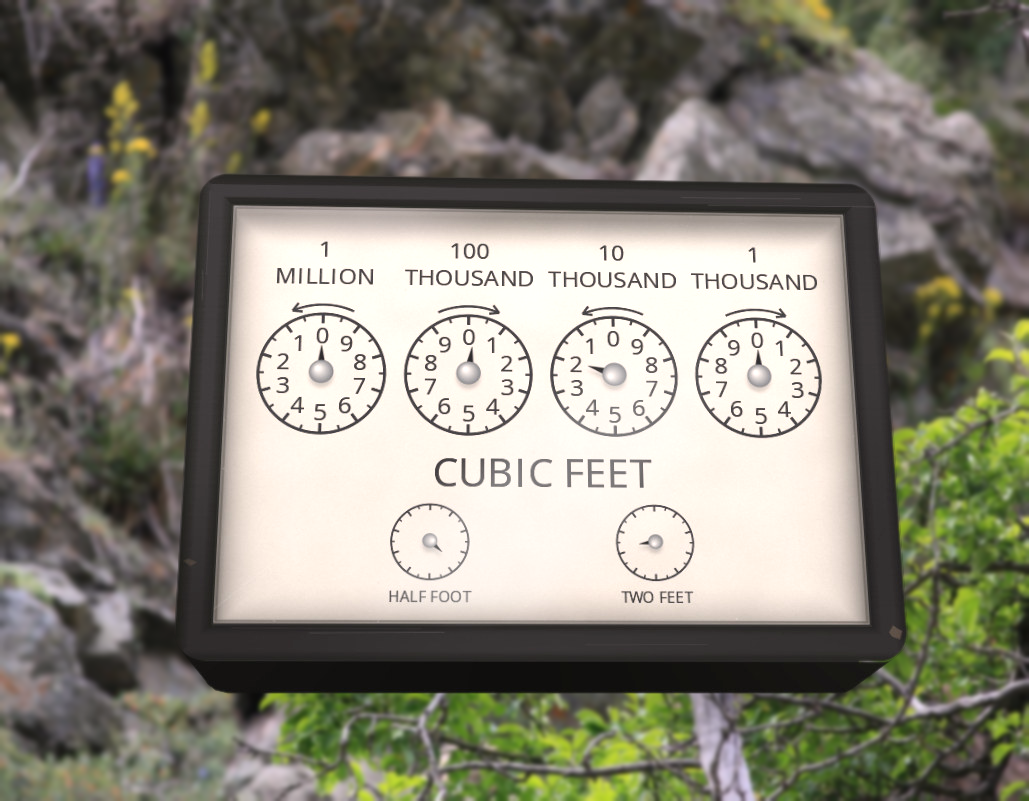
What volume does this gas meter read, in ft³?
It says 2000 ft³
